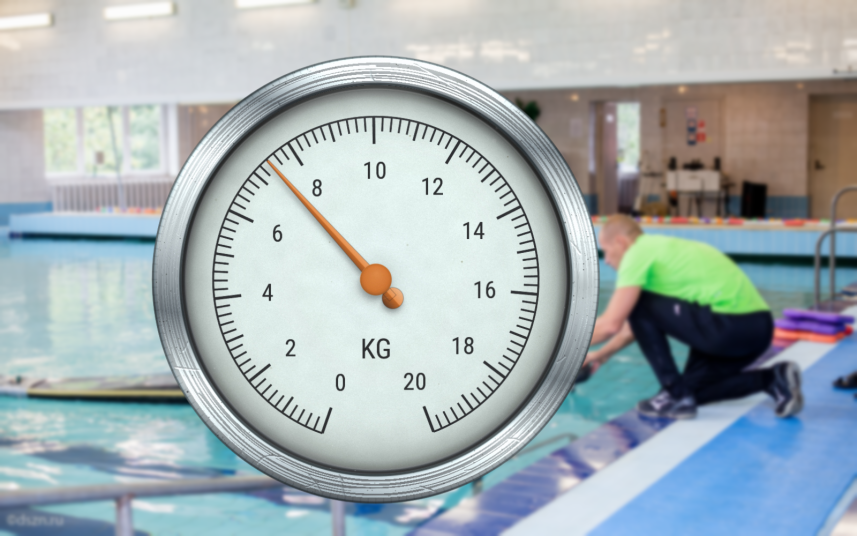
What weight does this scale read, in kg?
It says 7.4 kg
